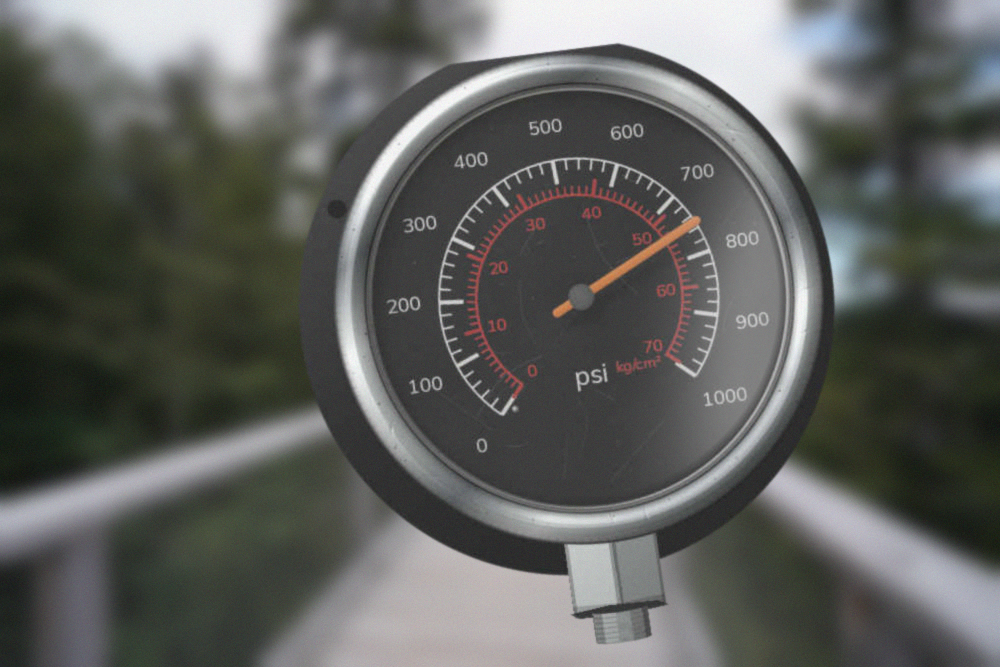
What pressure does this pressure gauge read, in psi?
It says 750 psi
